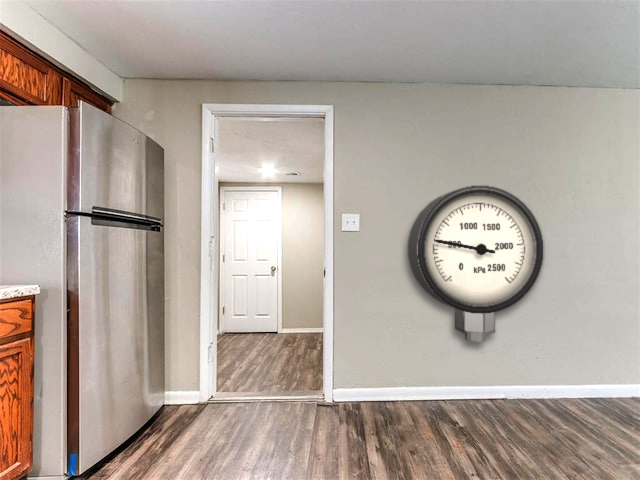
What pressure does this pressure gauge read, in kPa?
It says 500 kPa
